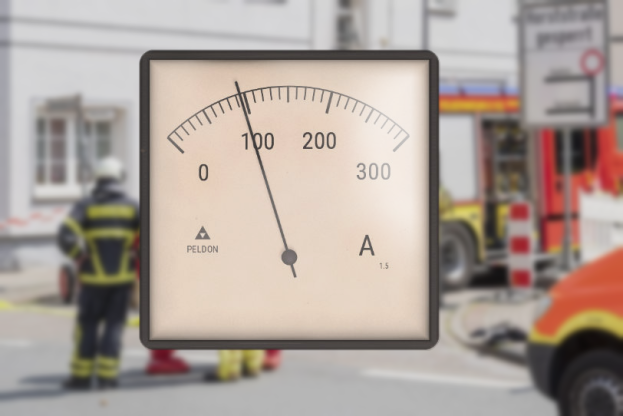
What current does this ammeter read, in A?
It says 95 A
